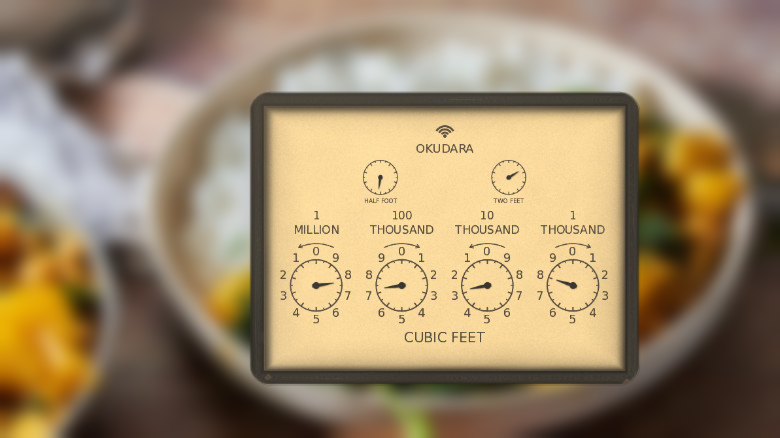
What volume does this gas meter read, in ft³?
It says 772800 ft³
